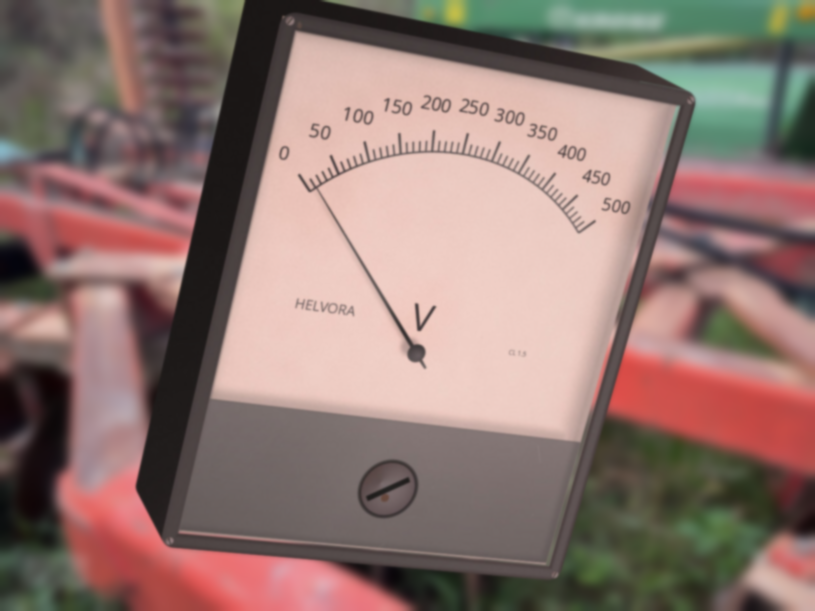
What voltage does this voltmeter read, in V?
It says 10 V
